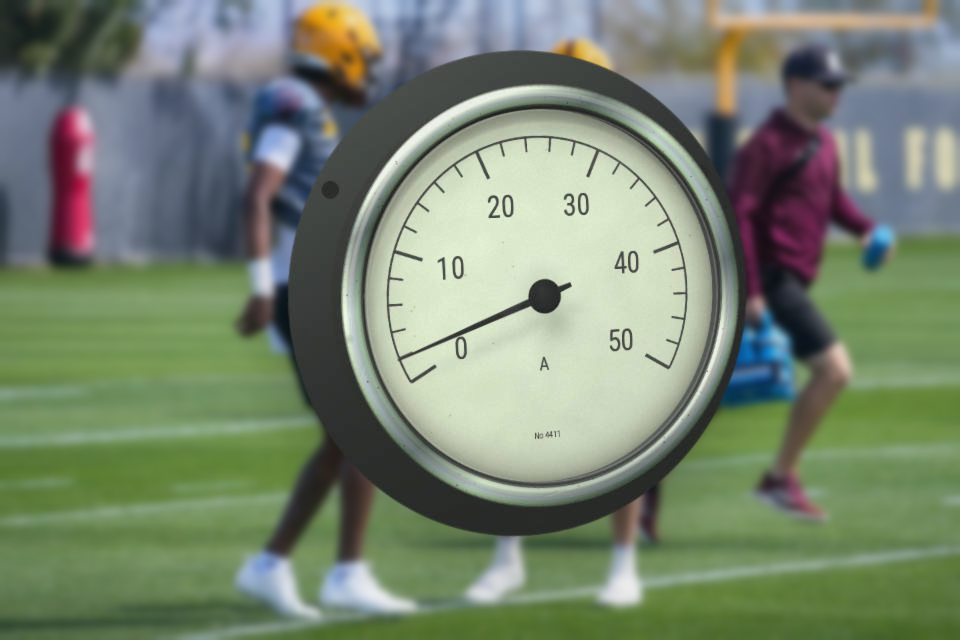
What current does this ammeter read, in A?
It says 2 A
